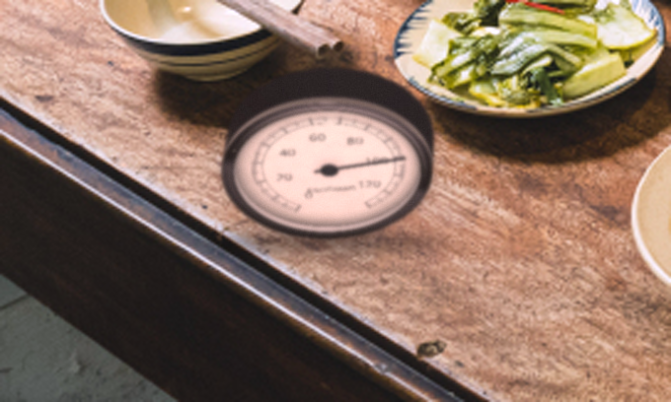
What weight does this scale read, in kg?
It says 100 kg
